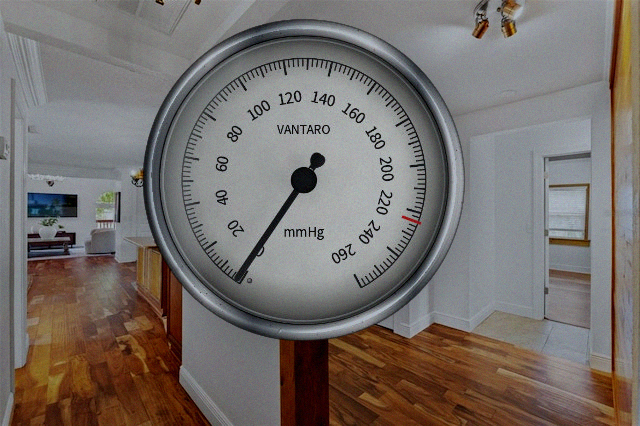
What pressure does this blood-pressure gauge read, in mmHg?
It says 2 mmHg
